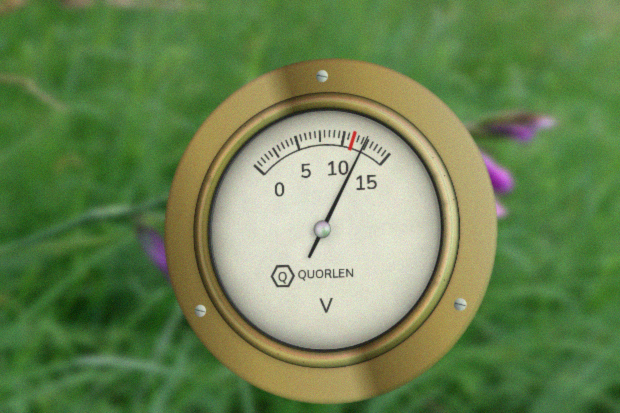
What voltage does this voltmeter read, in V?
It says 12.5 V
